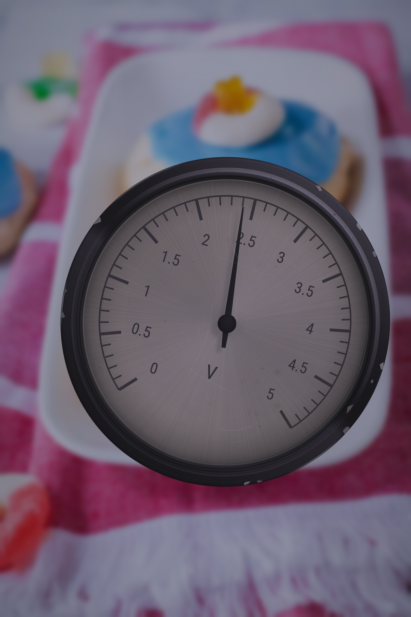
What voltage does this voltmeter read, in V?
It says 2.4 V
